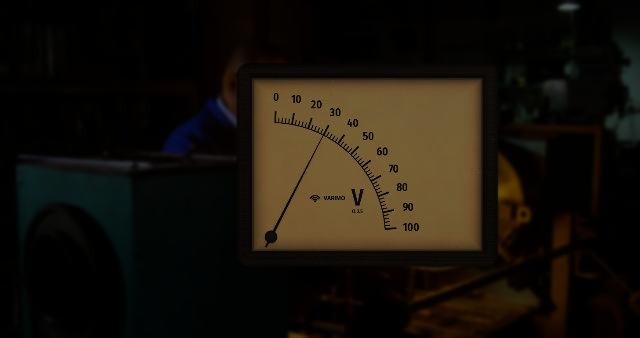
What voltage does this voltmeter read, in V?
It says 30 V
